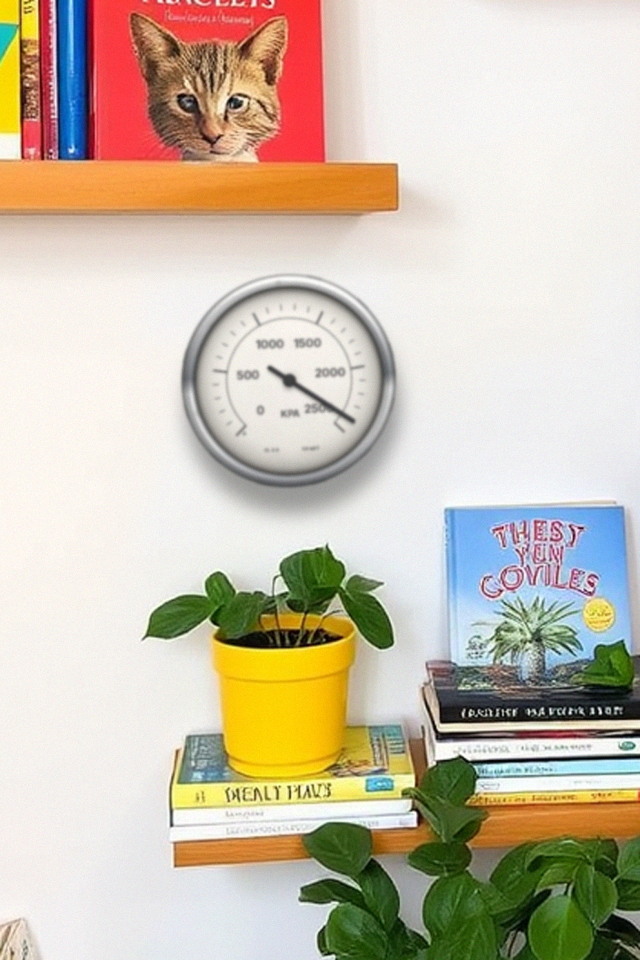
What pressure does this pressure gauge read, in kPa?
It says 2400 kPa
